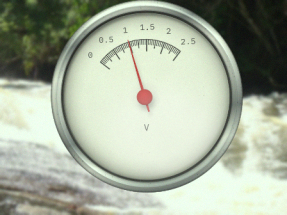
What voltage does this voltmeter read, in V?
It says 1 V
